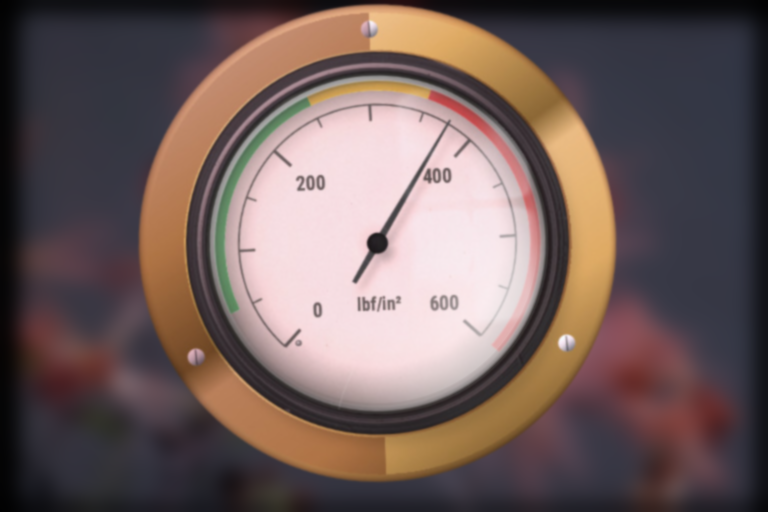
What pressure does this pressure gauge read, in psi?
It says 375 psi
